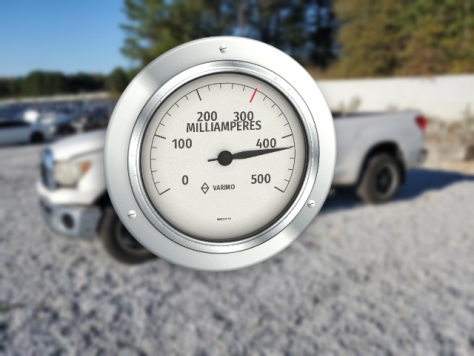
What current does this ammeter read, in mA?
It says 420 mA
